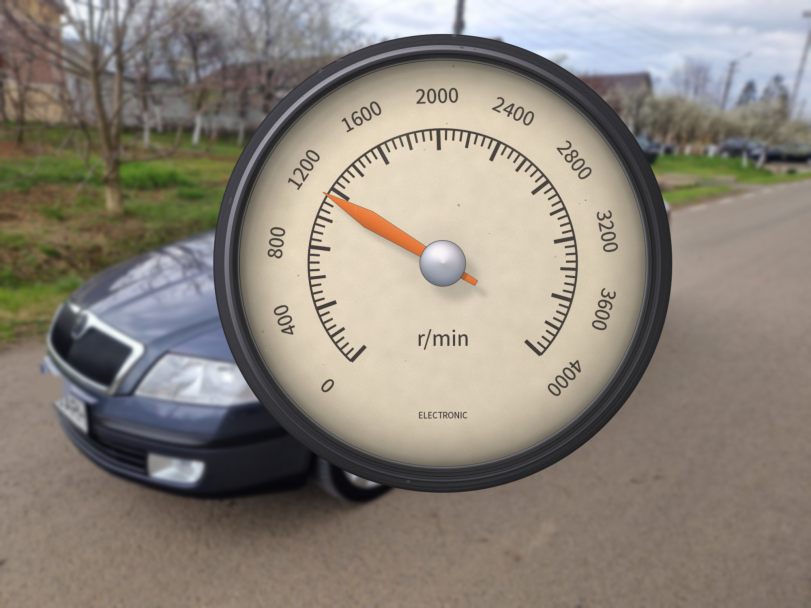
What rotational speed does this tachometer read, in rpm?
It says 1150 rpm
